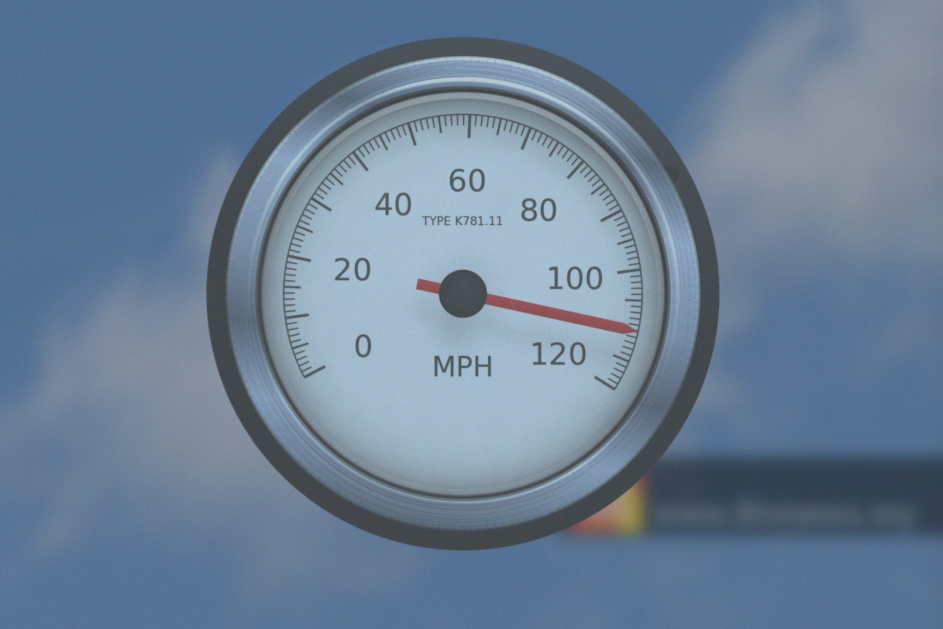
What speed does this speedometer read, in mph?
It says 110 mph
